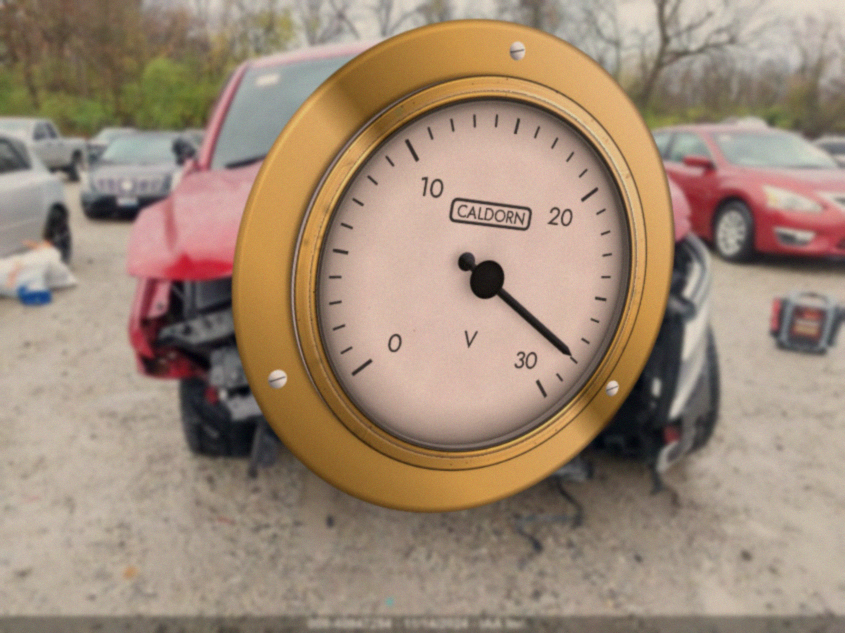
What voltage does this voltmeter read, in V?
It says 28 V
